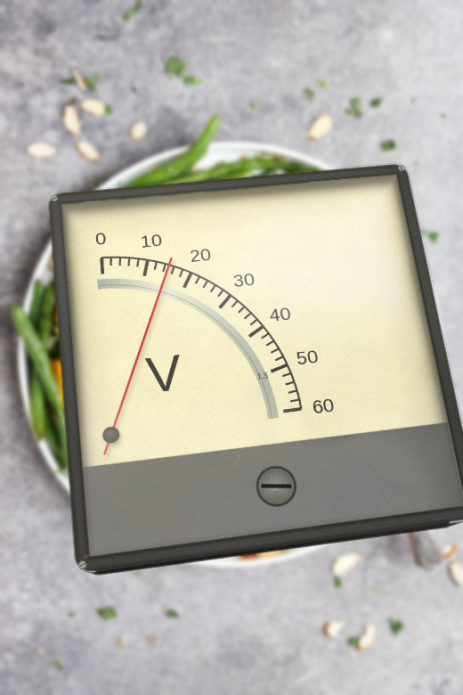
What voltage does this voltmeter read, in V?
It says 15 V
